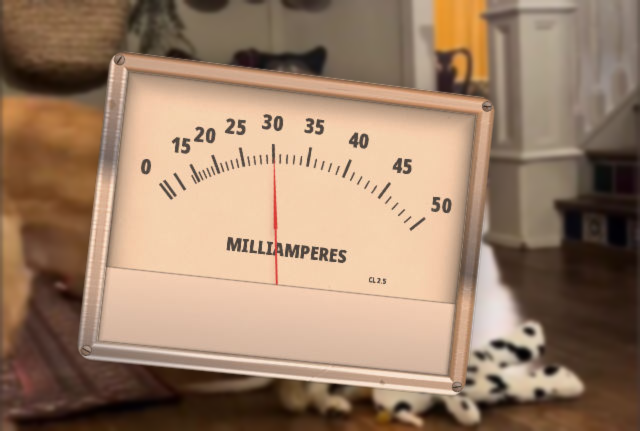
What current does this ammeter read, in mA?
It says 30 mA
